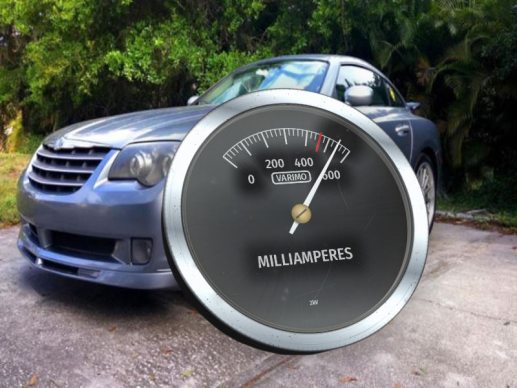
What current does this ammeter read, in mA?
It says 540 mA
